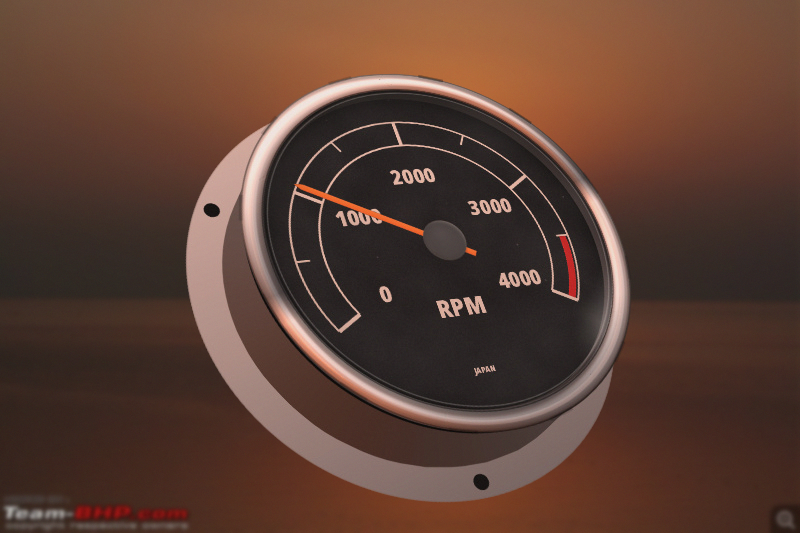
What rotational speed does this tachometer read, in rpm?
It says 1000 rpm
